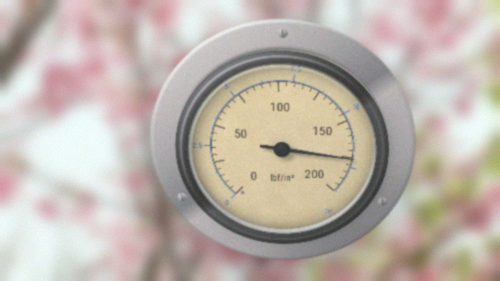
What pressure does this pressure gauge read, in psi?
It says 175 psi
